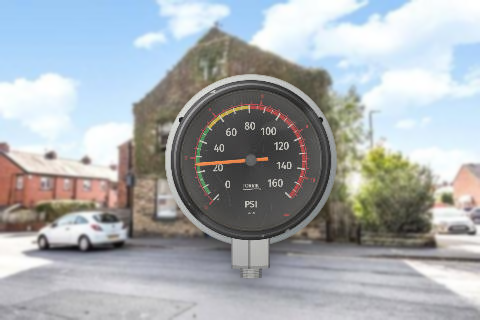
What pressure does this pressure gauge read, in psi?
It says 25 psi
